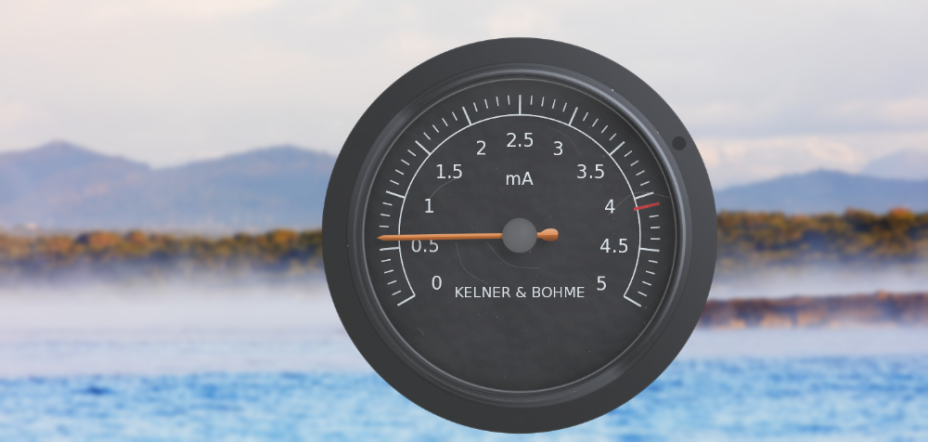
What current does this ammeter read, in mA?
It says 0.6 mA
